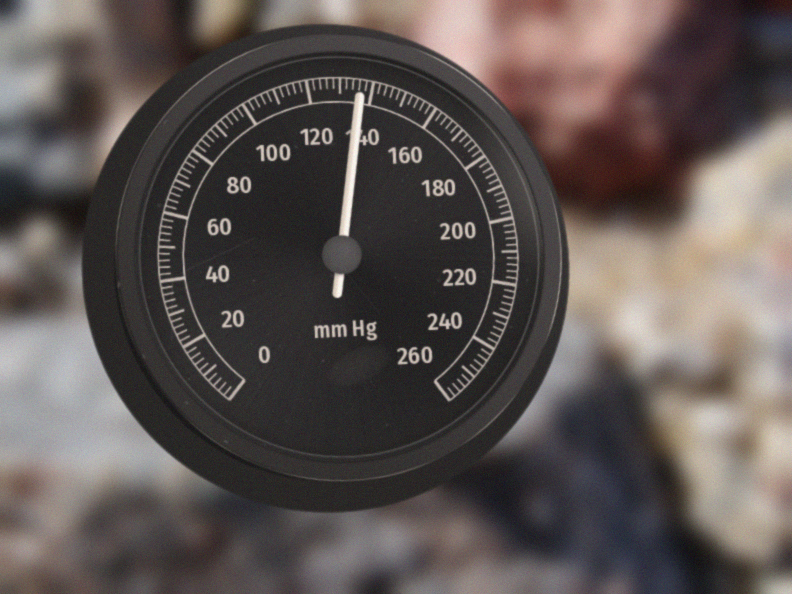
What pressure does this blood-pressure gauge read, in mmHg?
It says 136 mmHg
